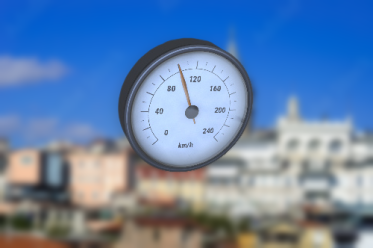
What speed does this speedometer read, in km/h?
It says 100 km/h
